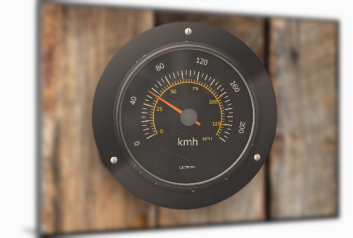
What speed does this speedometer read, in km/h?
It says 55 km/h
